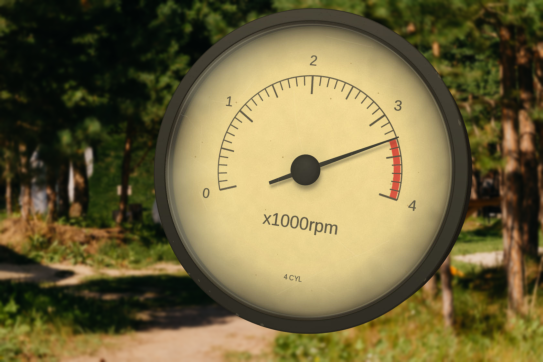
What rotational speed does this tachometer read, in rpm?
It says 3300 rpm
